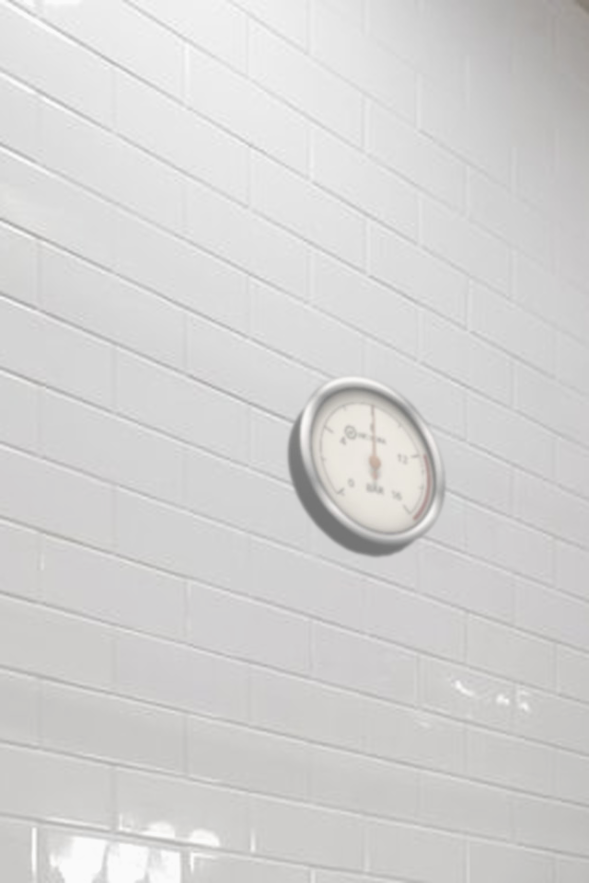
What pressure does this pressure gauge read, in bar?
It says 8 bar
